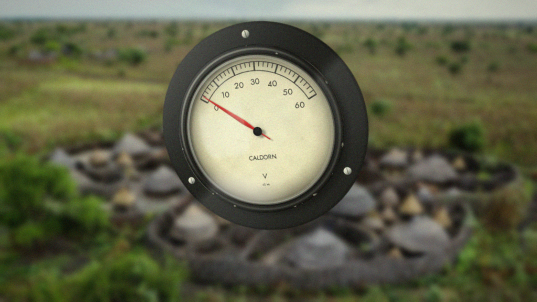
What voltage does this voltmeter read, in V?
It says 2 V
